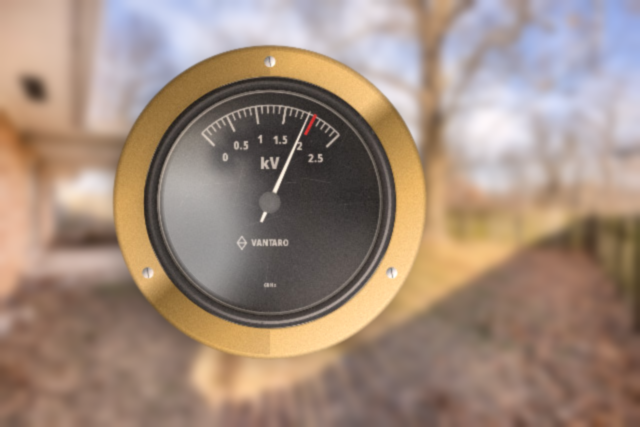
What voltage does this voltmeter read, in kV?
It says 1.9 kV
